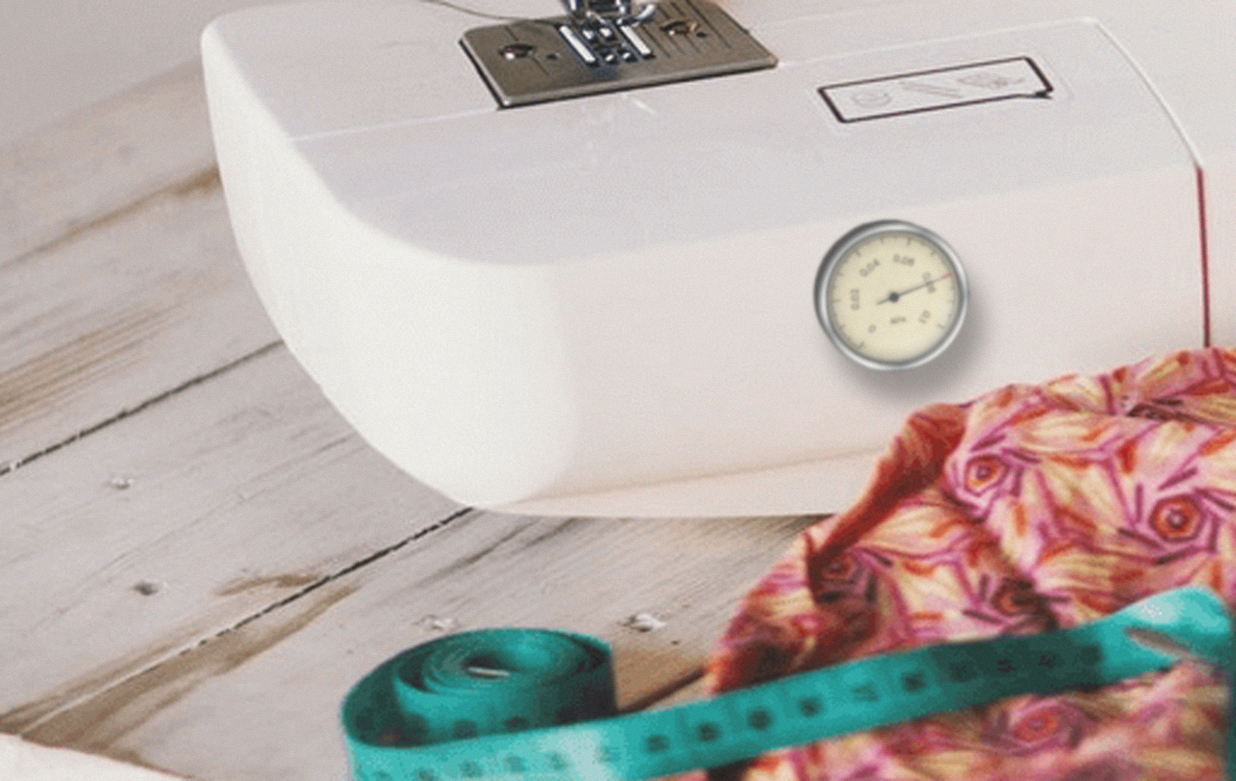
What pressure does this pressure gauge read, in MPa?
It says 0.08 MPa
